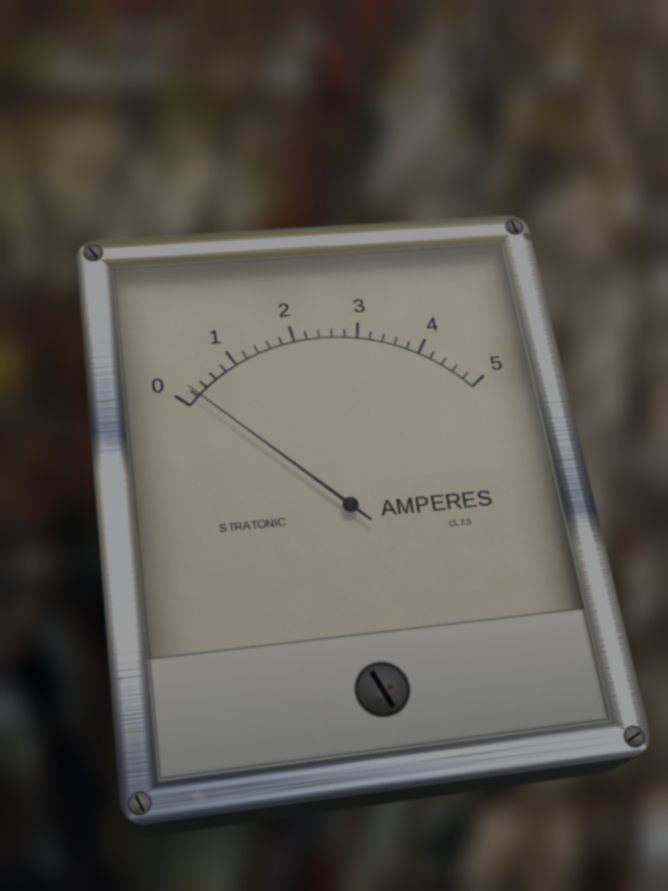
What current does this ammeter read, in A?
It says 0.2 A
